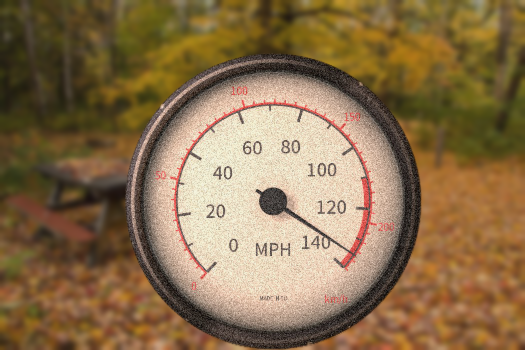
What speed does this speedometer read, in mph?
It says 135 mph
